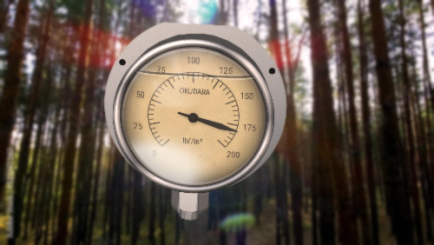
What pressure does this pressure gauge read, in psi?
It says 180 psi
